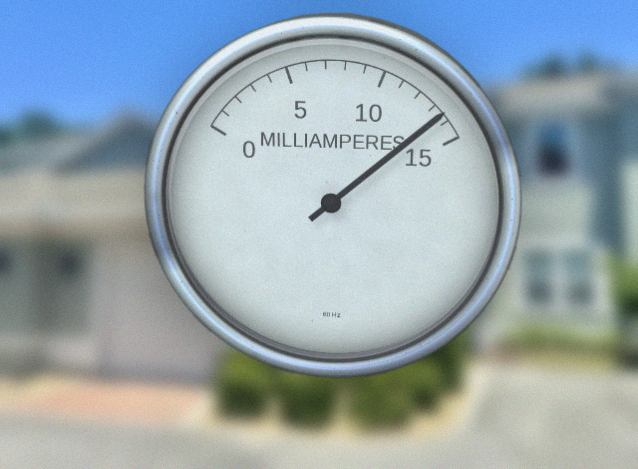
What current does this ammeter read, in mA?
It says 13.5 mA
